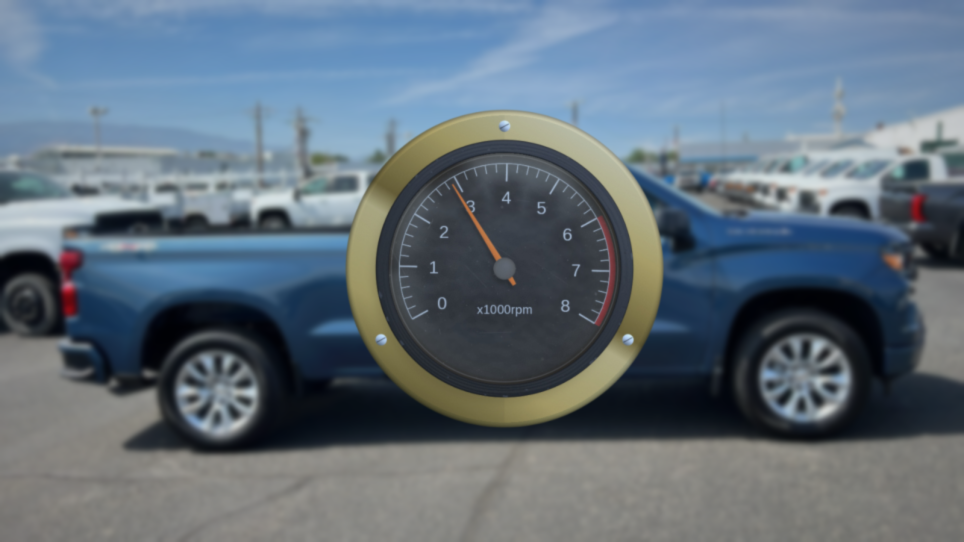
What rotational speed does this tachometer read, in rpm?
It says 2900 rpm
